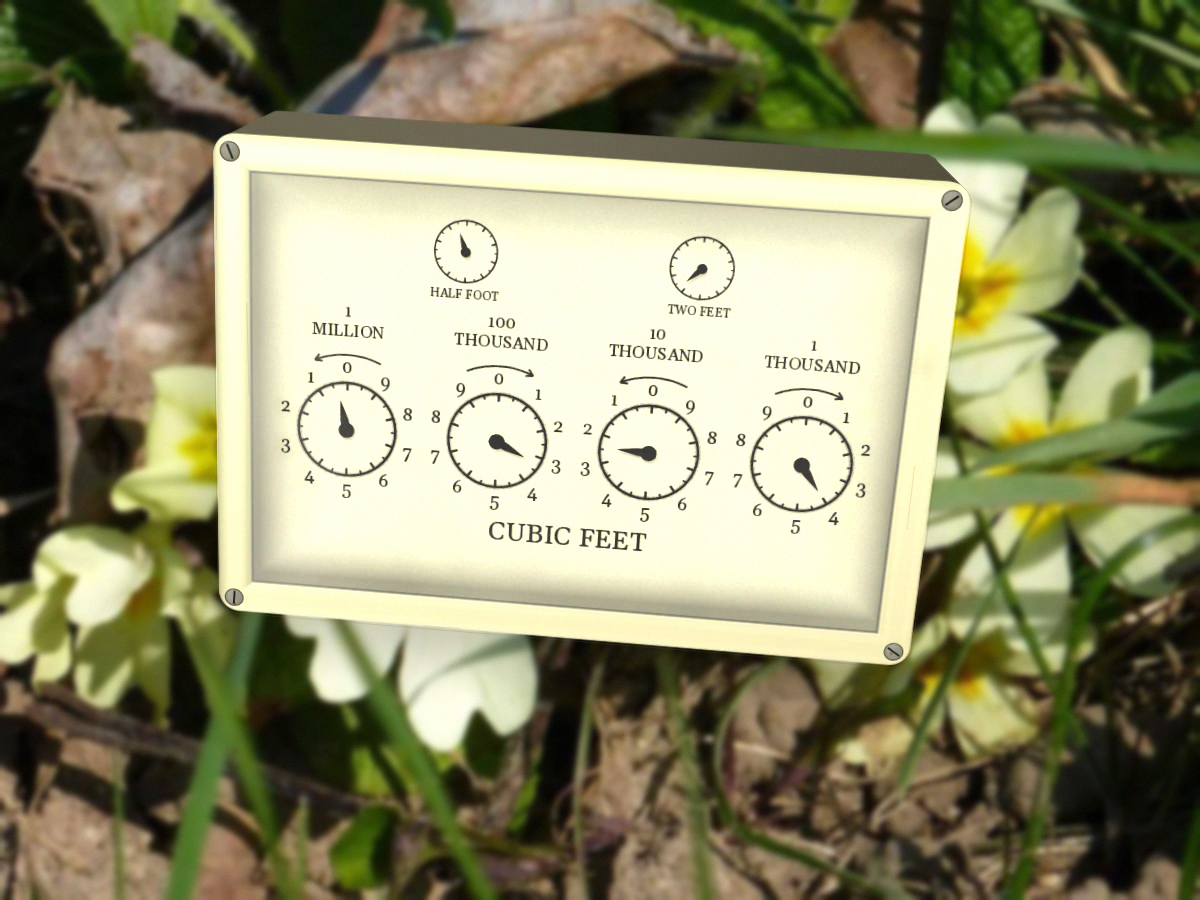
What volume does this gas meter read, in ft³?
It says 32400 ft³
